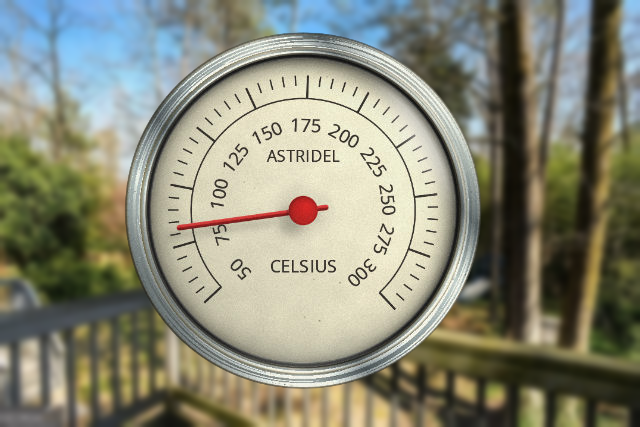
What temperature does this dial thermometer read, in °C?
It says 82.5 °C
